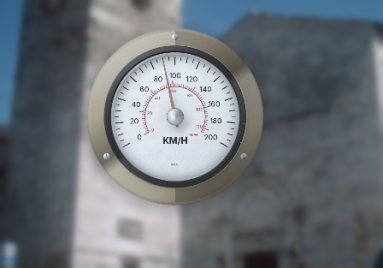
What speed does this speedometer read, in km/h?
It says 90 km/h
